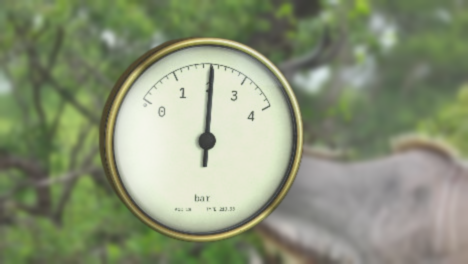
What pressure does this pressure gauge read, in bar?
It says 2 bar
